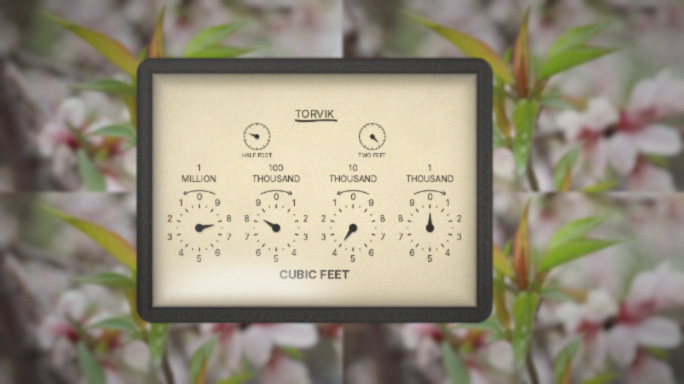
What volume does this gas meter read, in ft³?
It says 784000 ft³
